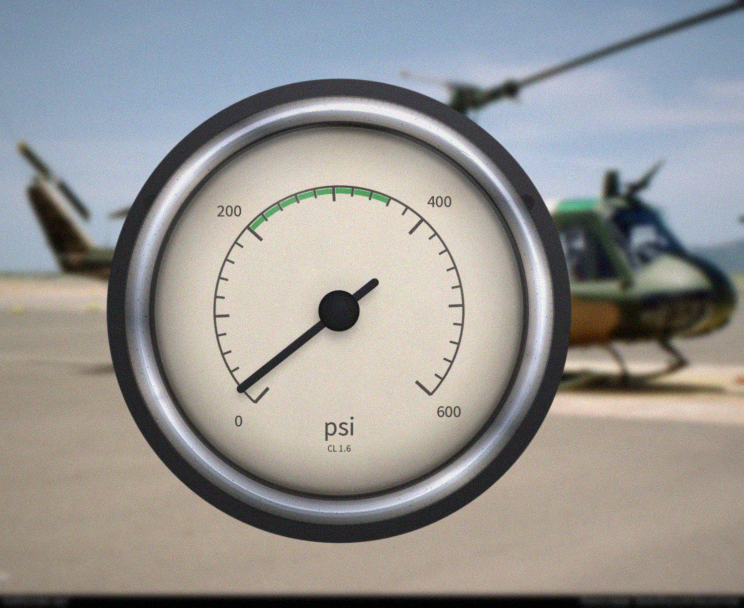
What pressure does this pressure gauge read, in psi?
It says 20 psi
